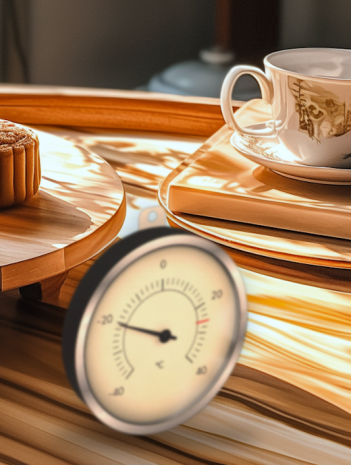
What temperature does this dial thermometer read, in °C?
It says -20 °C
